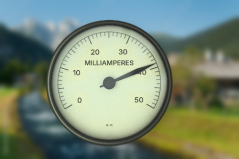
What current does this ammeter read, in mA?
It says 39 mA
